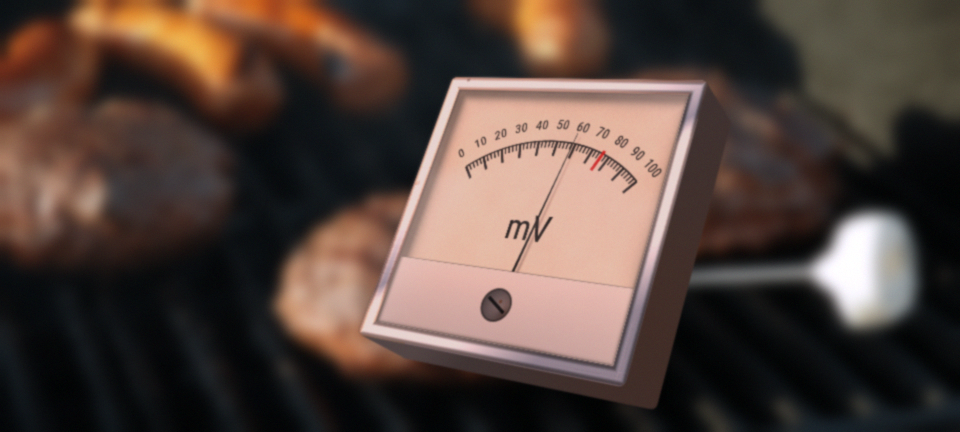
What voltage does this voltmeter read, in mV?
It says 60 mV
